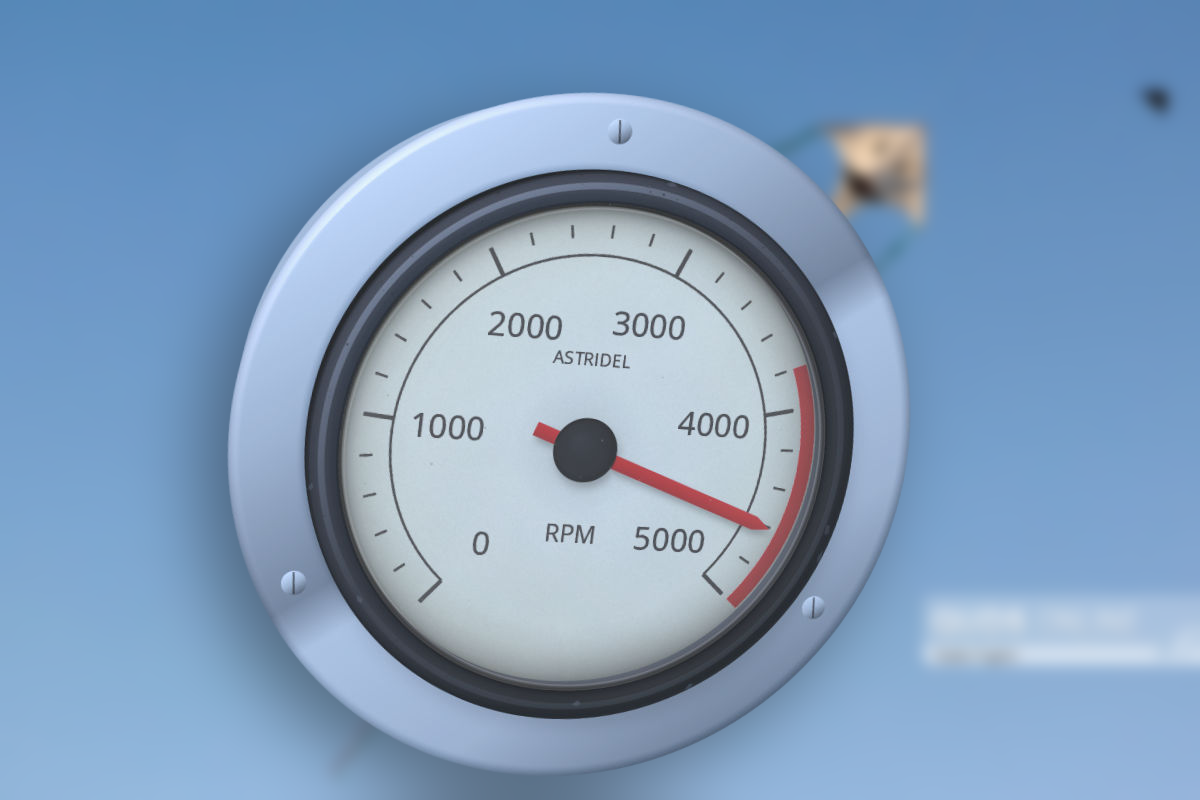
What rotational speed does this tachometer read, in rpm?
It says 4600 rpm
